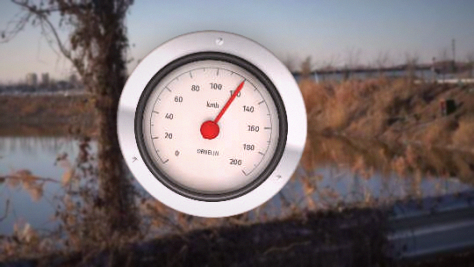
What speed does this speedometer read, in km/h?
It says 120 km/h
